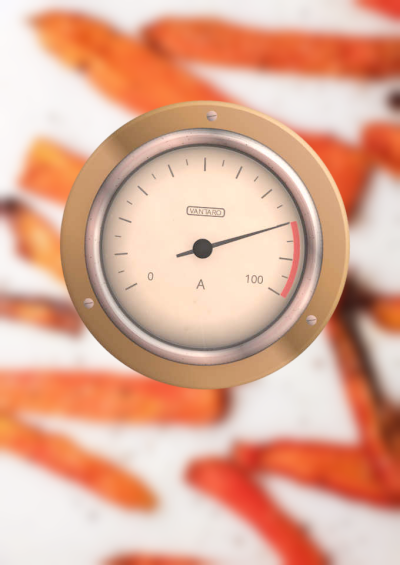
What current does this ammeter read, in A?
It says 80 A
